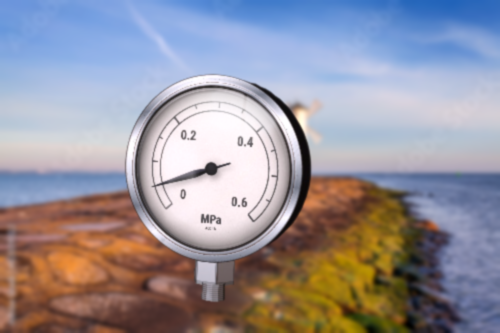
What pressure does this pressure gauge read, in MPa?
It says 0.05 MPa
